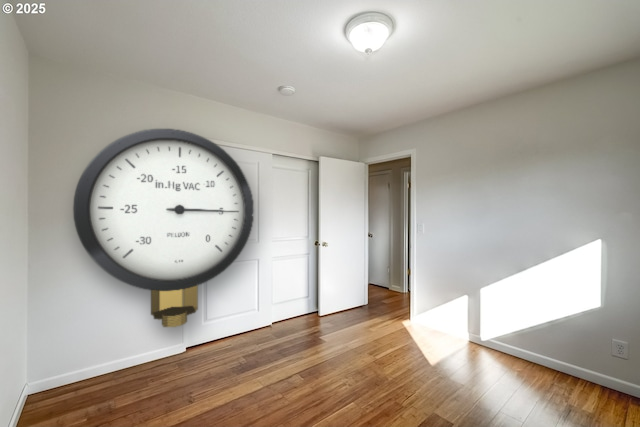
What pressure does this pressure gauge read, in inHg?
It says -5 inHg
